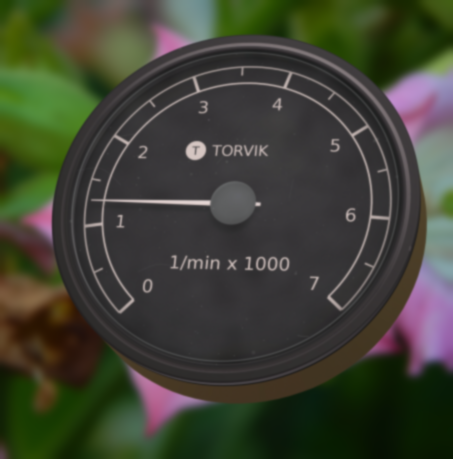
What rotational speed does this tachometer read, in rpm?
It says 1250 rpm
